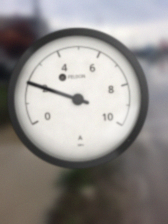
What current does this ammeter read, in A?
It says 2 A
